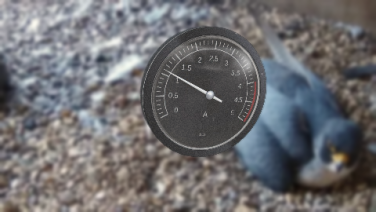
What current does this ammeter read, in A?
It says 1.1 A
